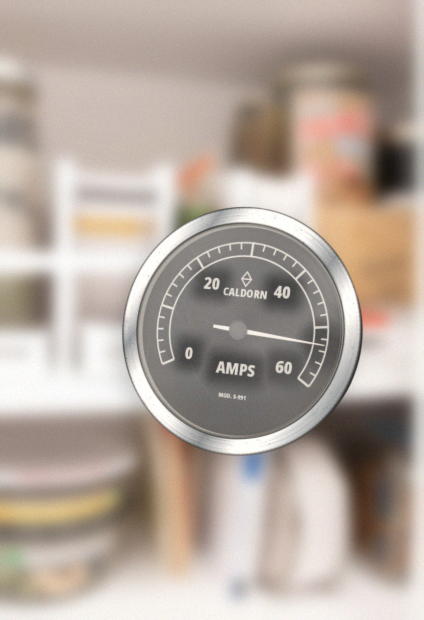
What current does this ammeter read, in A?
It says 53 A
